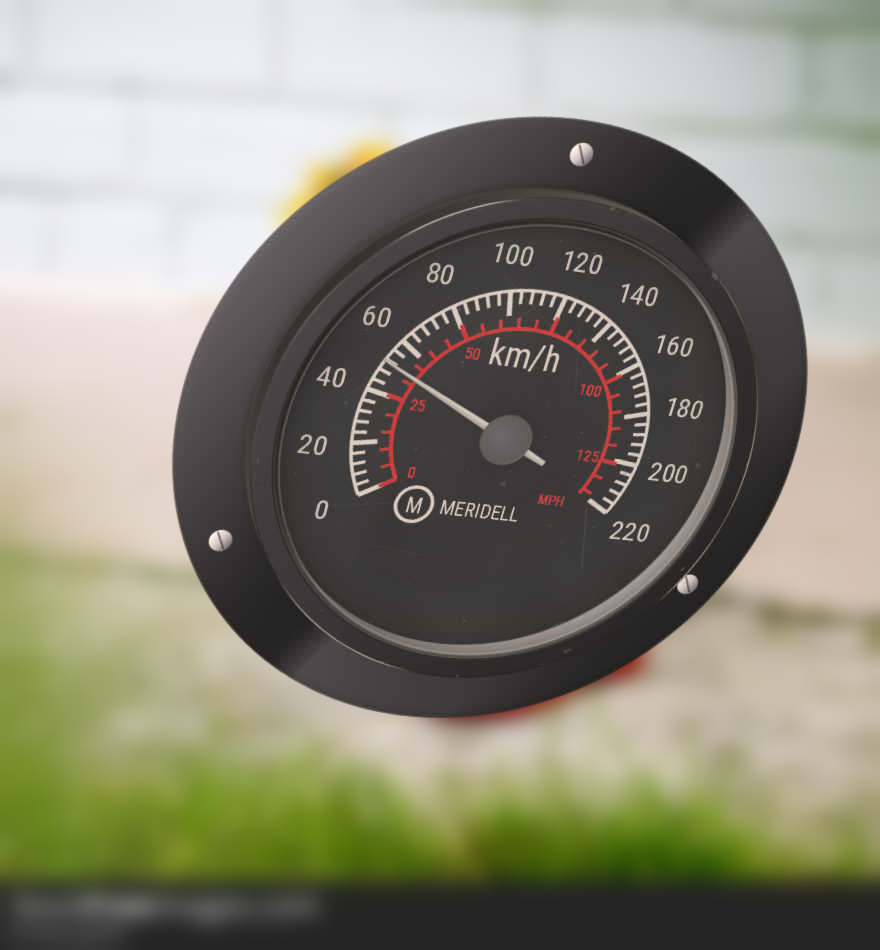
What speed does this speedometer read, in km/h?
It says 52 km/h
